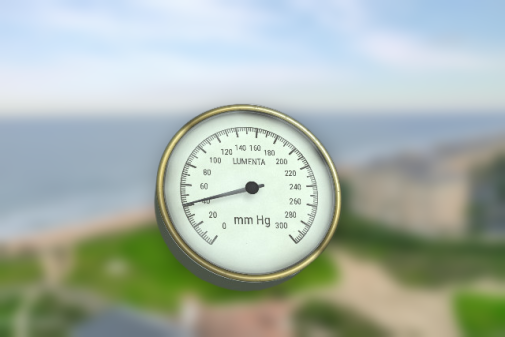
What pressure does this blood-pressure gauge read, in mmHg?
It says 40 mmHg
